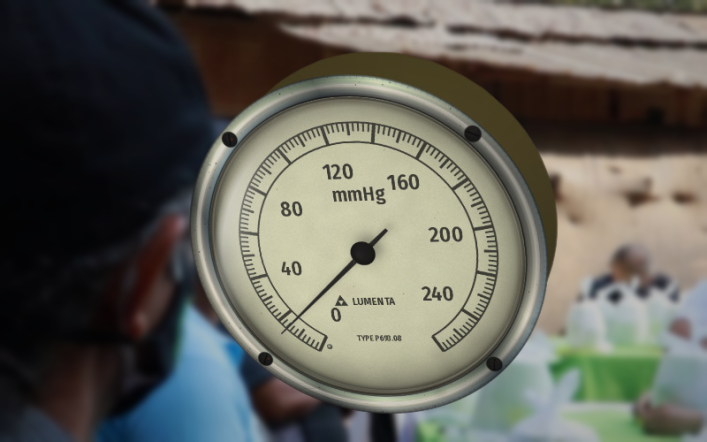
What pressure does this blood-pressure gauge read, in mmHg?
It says 16 mmHg
